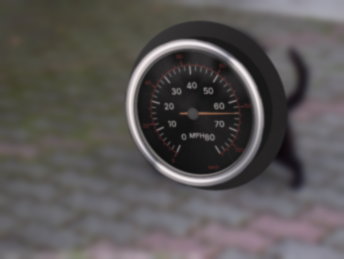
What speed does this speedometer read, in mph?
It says 64 mph
